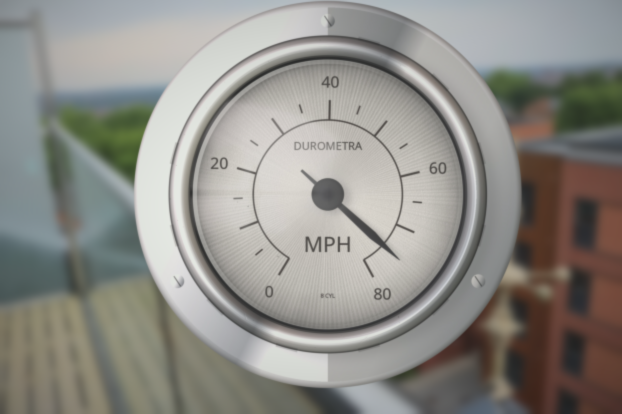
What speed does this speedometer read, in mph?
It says 75 mph
